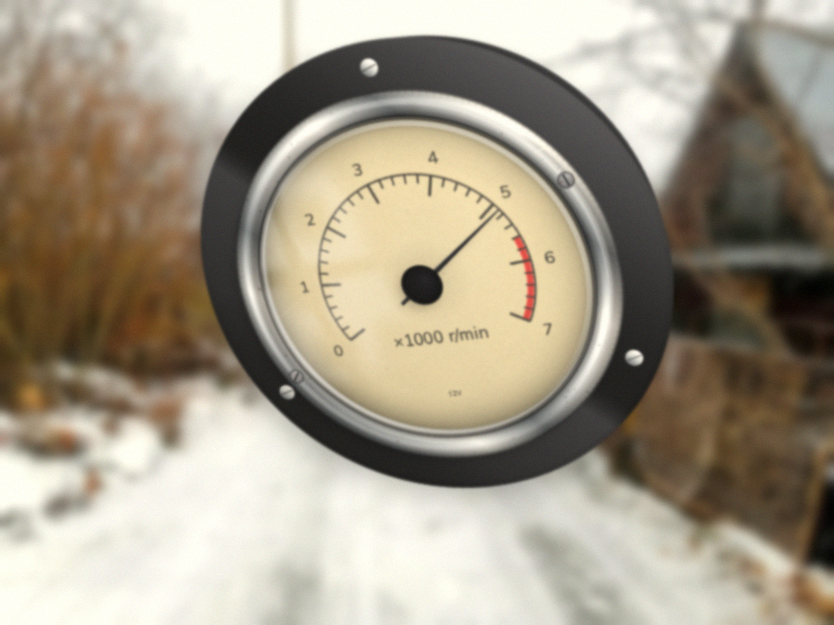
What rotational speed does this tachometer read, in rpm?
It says 5100 rpm
